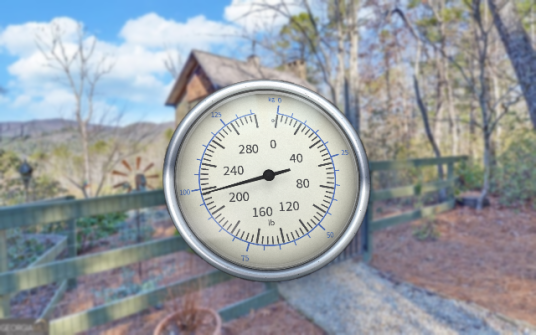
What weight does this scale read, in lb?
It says 216 lb
